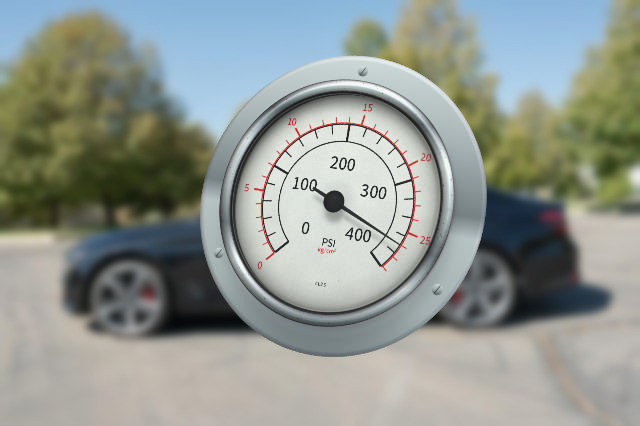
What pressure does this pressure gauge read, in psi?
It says 370 psi
